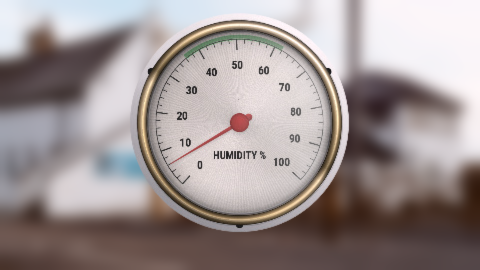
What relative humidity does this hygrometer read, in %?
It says 6 %
